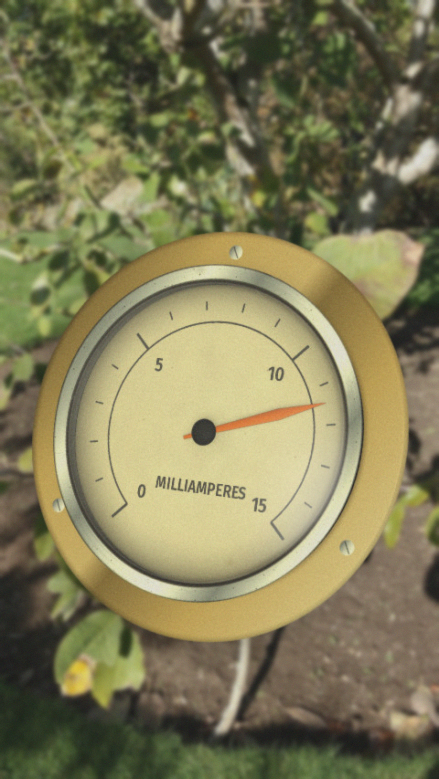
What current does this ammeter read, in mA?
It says 11.5 mA
